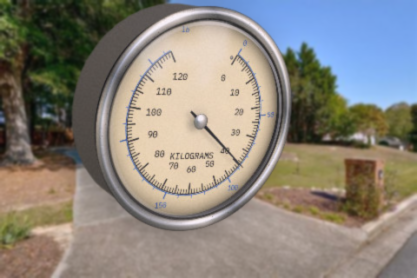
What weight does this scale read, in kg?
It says 40 kg
